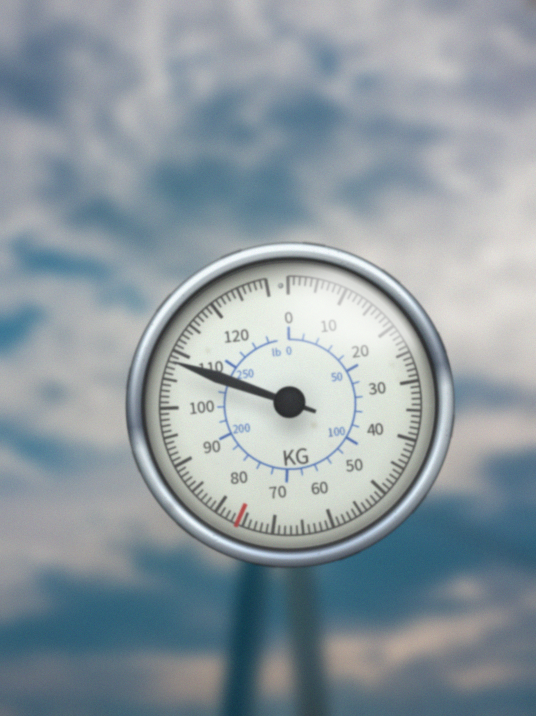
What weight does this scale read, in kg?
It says 108 kg
